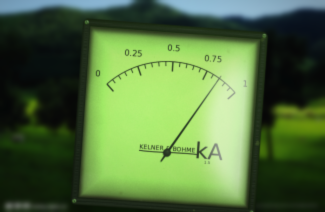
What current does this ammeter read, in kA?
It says 0.85 kA
